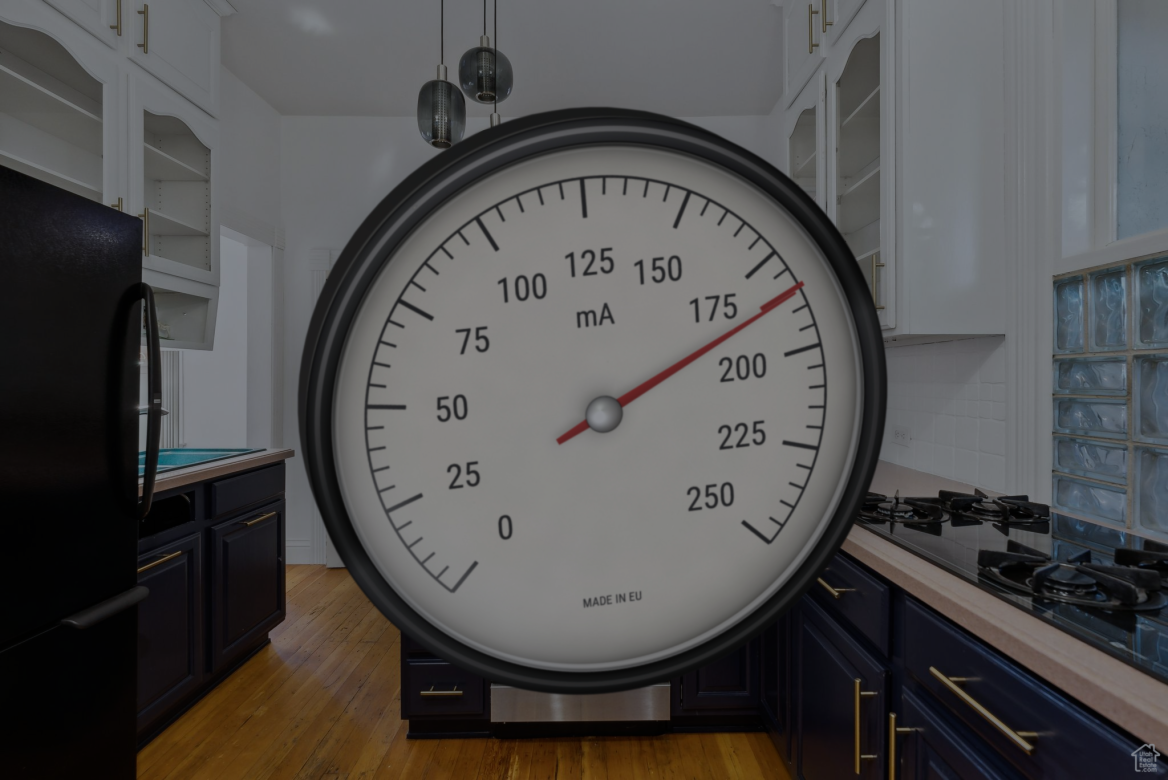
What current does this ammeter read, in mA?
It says 185 mA
